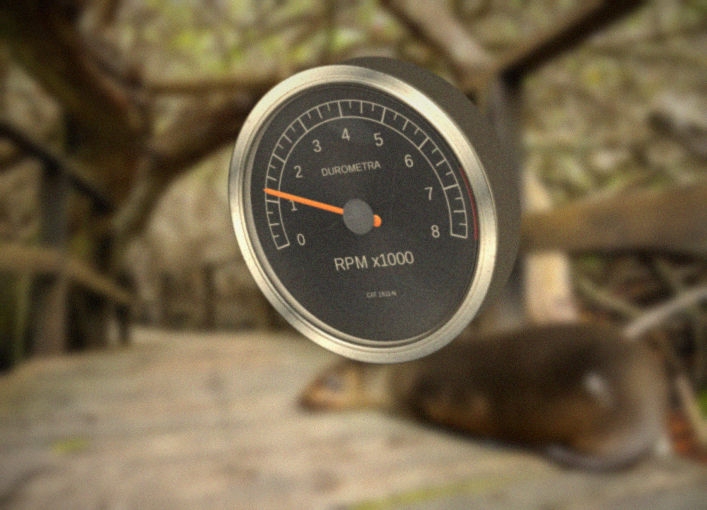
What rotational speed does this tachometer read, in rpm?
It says 1250 rpm
